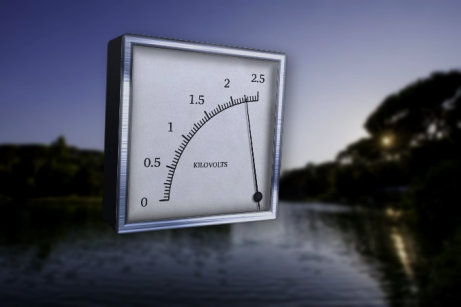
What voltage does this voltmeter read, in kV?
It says 2.25 kV
